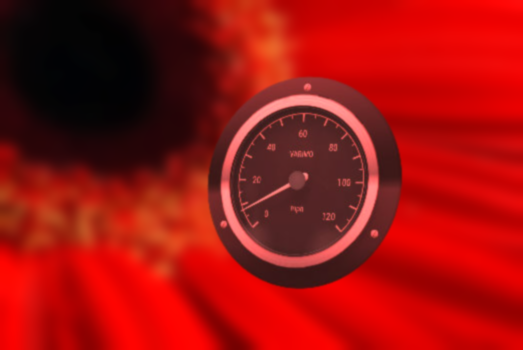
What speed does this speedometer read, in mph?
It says 7.5 mph
